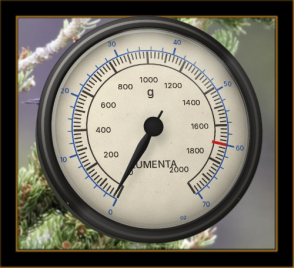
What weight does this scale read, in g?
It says 20 g
